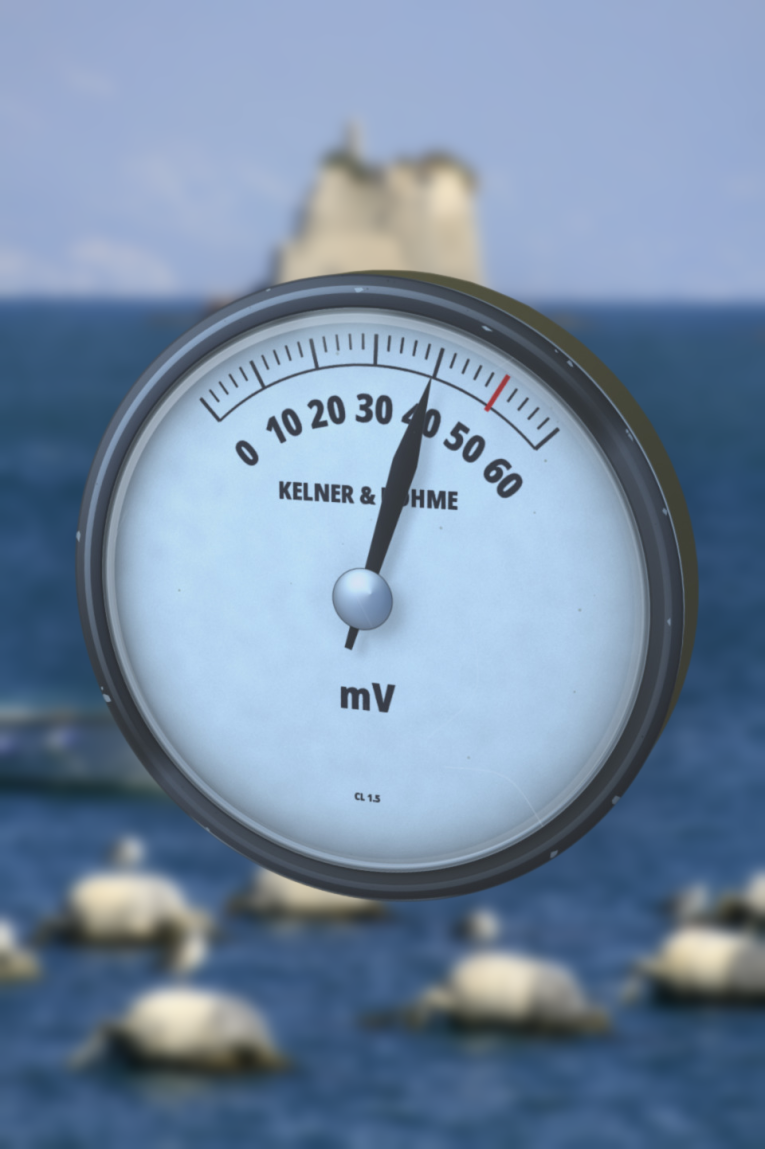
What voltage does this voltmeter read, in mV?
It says 40 mV
